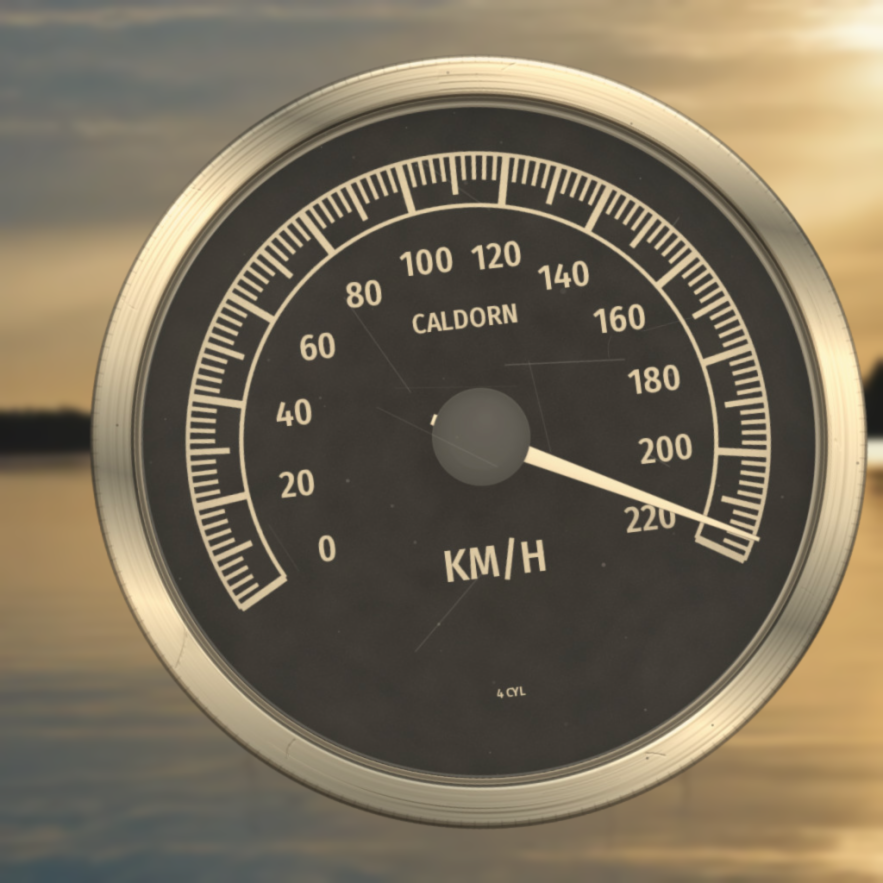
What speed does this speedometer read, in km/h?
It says 216 km/h
